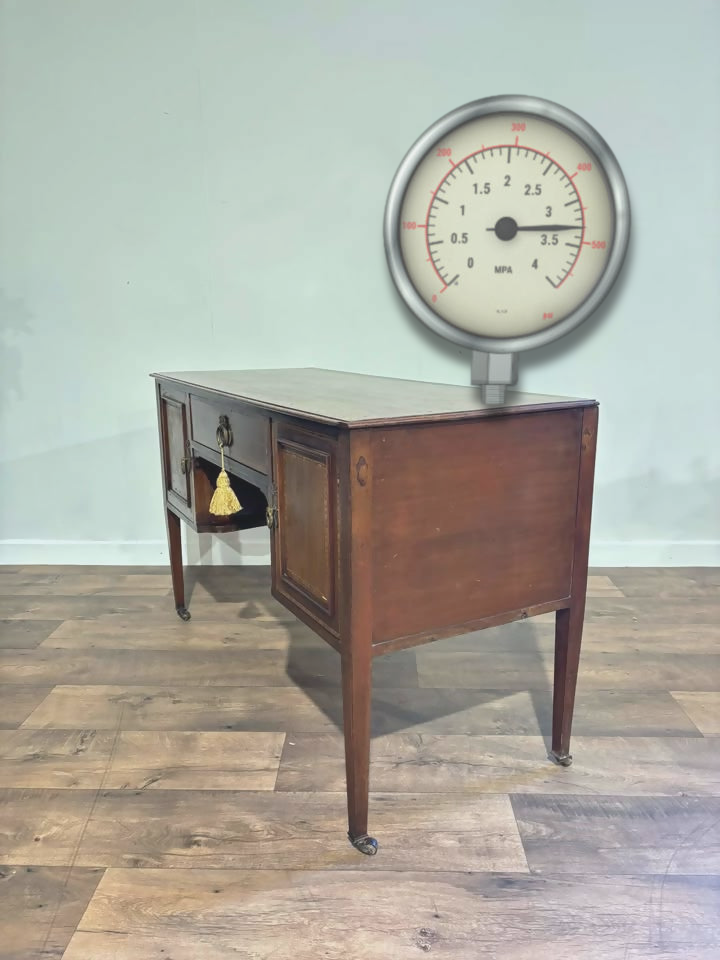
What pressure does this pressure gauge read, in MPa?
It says 3.3 MPa
